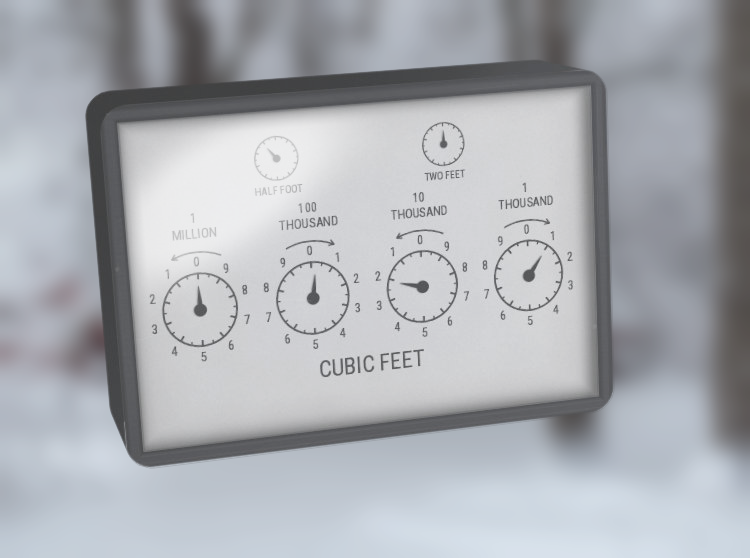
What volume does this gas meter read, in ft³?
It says 2100 ft³
